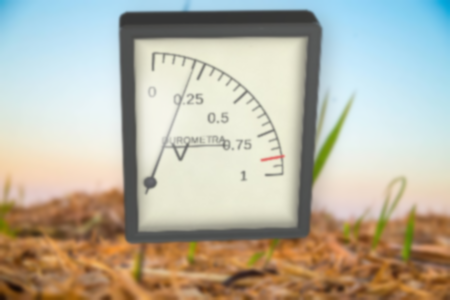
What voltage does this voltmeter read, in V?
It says 0.2 V
